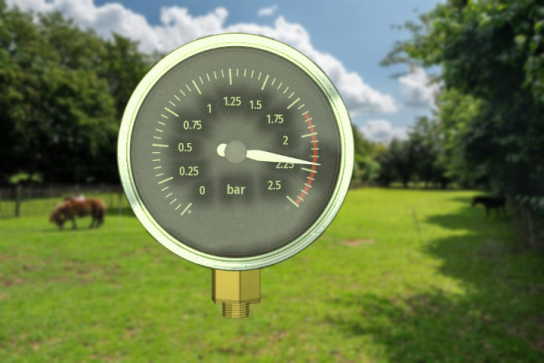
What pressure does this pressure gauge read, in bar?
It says 2.2 bar
